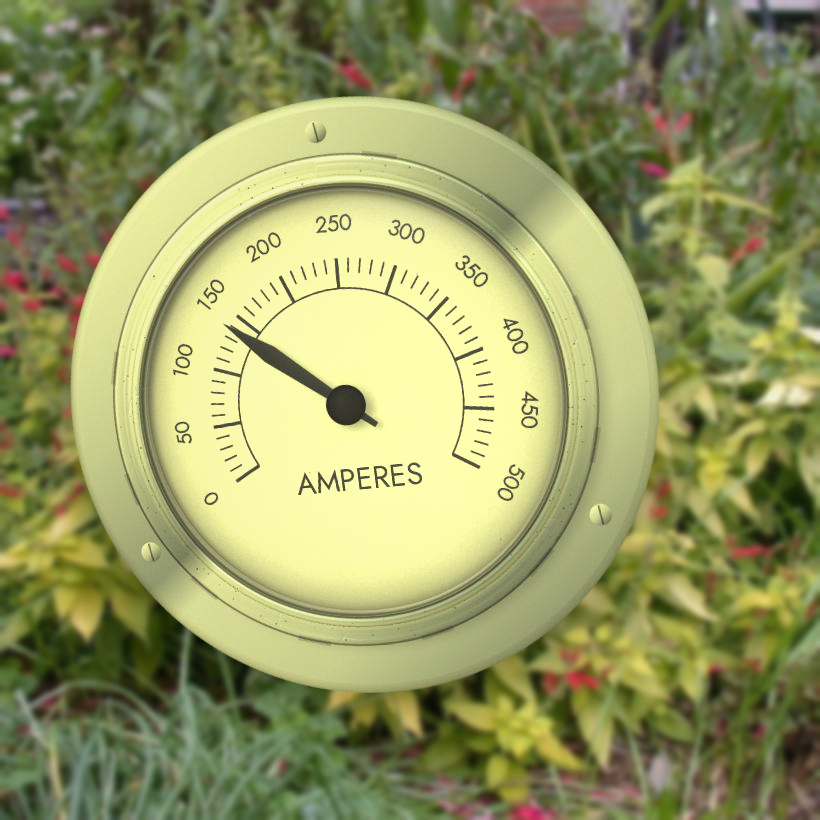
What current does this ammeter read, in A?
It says 140 A
